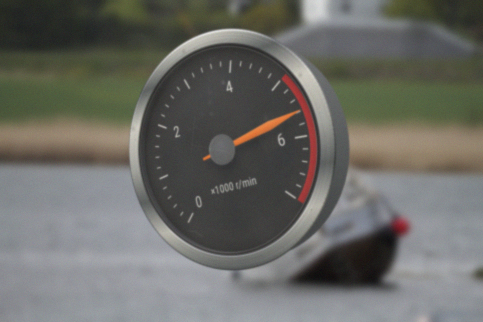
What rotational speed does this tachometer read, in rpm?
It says 5600 rpm
